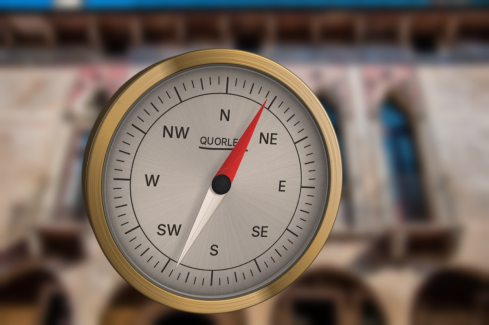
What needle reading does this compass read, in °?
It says 25 °
